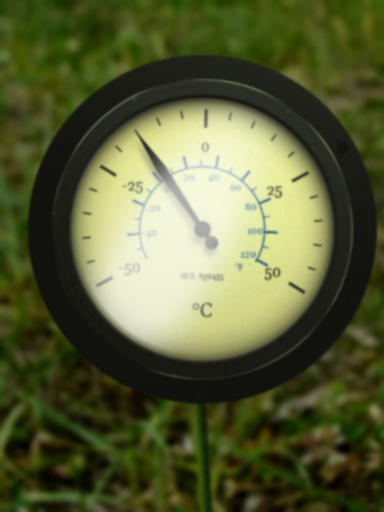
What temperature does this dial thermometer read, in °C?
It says -15 °C
